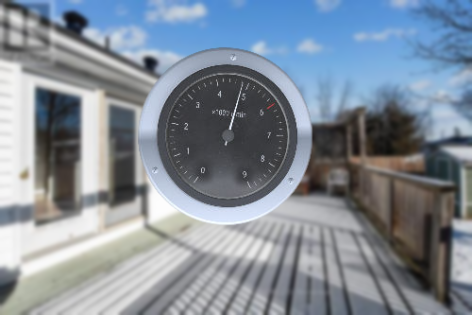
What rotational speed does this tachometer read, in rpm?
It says 4800 rpm
